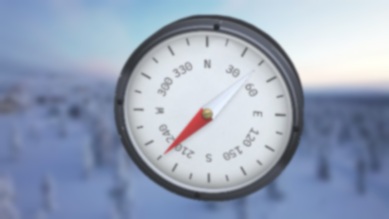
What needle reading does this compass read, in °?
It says 225 °
